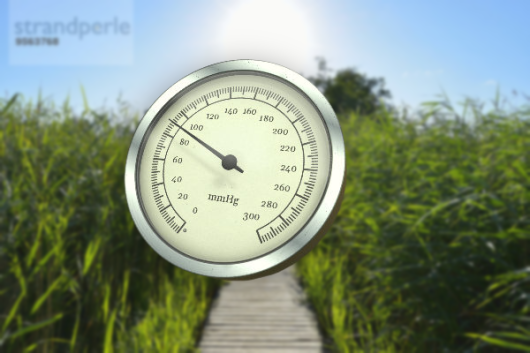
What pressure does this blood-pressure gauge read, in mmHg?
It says 90 mmHg
